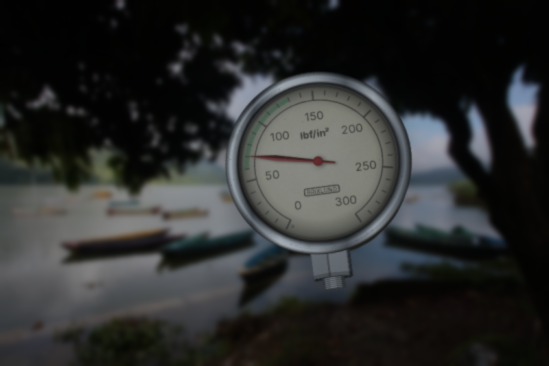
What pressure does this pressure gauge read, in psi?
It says 70 psi
